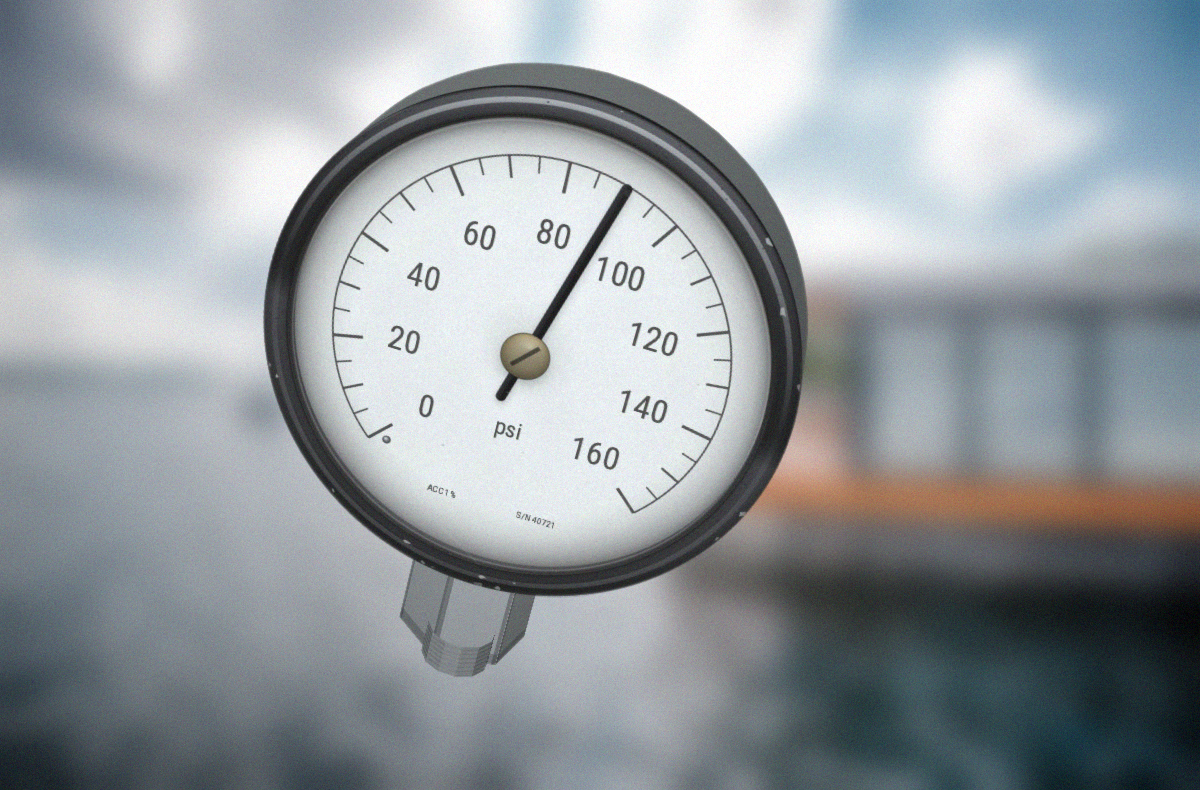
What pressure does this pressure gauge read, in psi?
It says 90 psi
